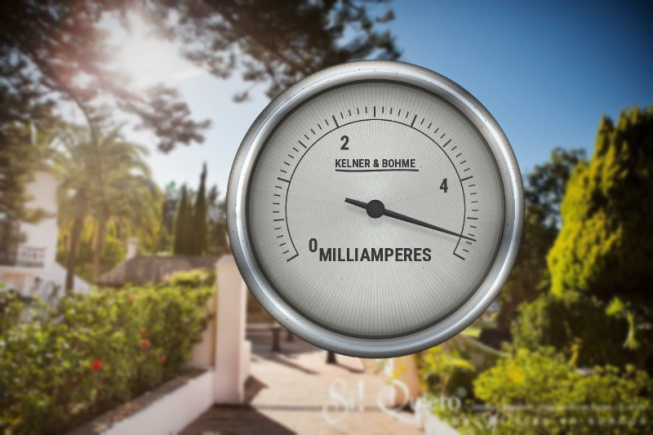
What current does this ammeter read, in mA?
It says 4.75 mA
